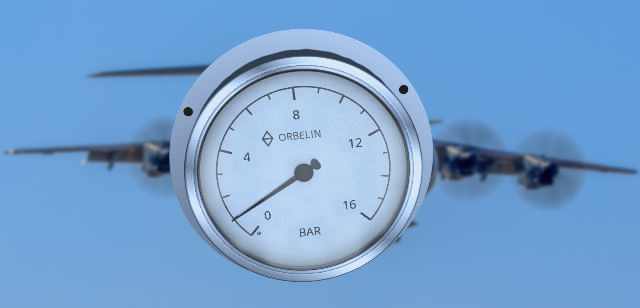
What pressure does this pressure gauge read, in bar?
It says 1 bar
